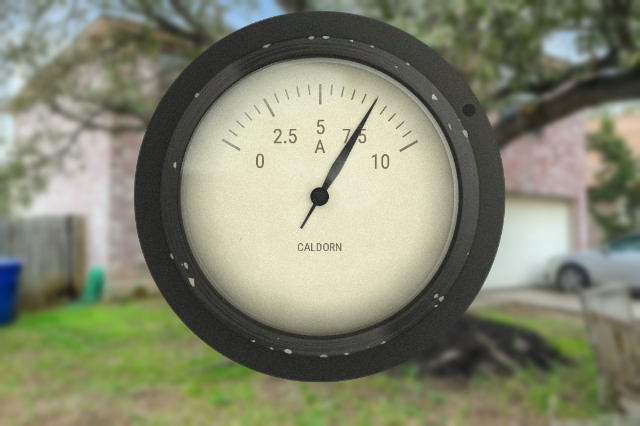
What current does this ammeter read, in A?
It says 7.5 A
